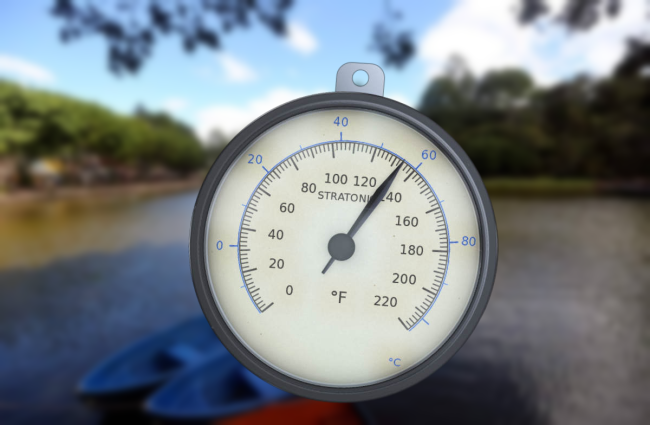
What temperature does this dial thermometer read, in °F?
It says 134 °F
